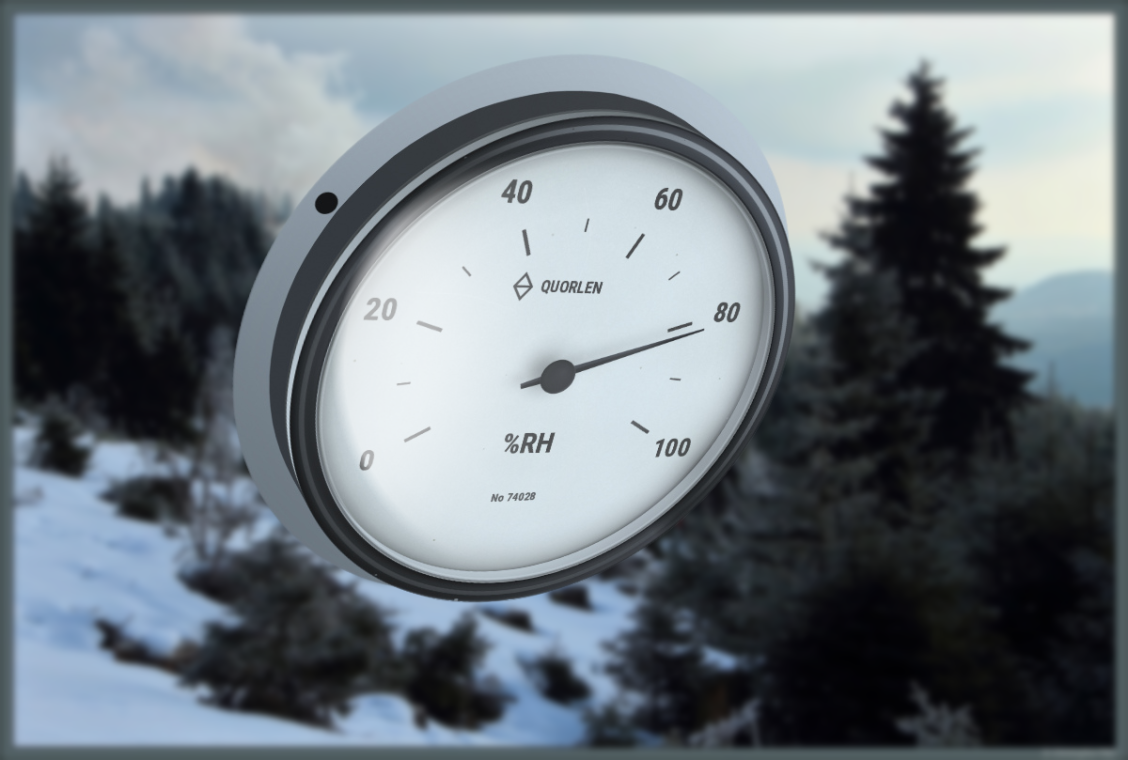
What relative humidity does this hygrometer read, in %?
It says 80 %
